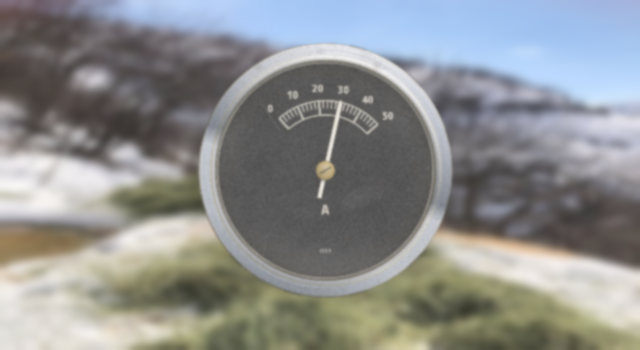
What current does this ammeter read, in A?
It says 30 A
